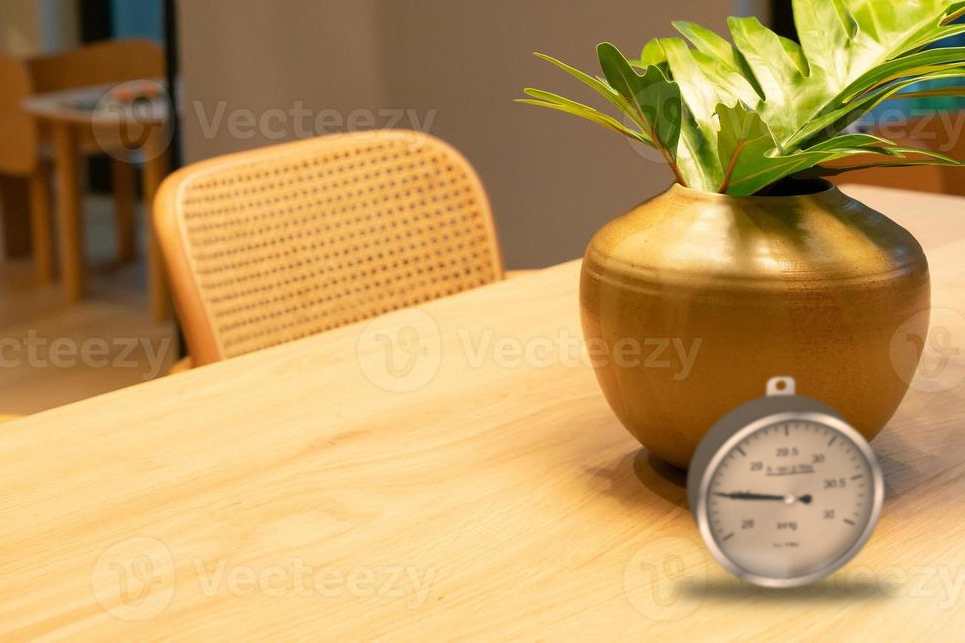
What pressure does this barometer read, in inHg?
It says 28.5 inHg
